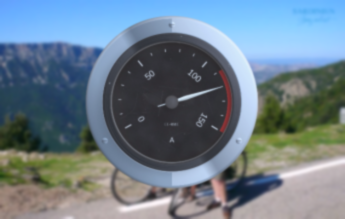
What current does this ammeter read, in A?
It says 120 A
